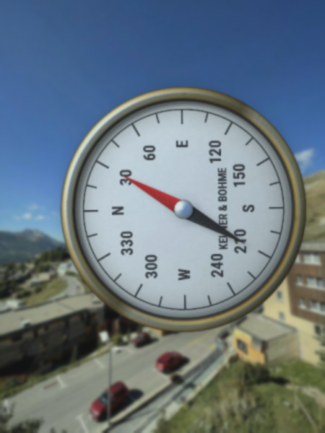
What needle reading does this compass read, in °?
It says 30 °
